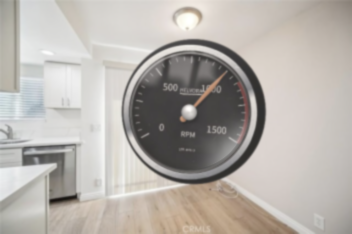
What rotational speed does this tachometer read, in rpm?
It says 1000 rpm
